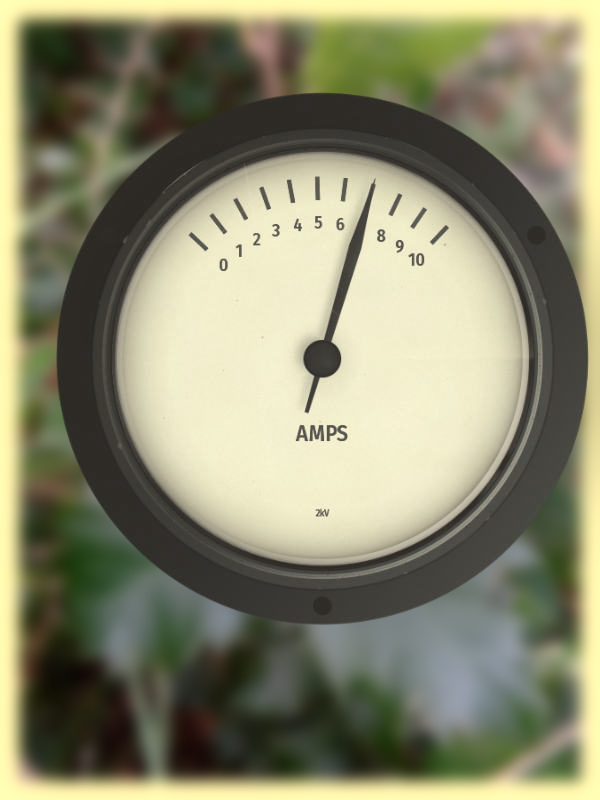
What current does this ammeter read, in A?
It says 7 A
